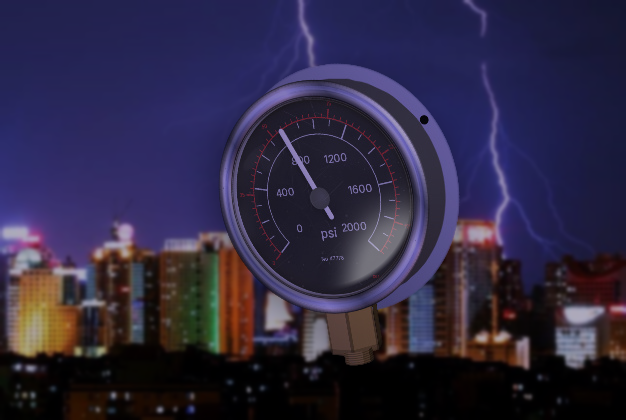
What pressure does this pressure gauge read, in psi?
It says 800 psi
